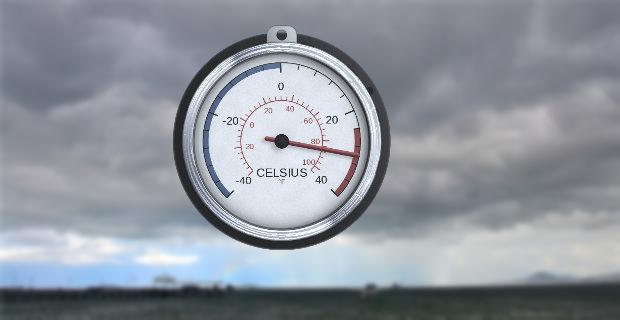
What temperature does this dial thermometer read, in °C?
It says 30 °C
